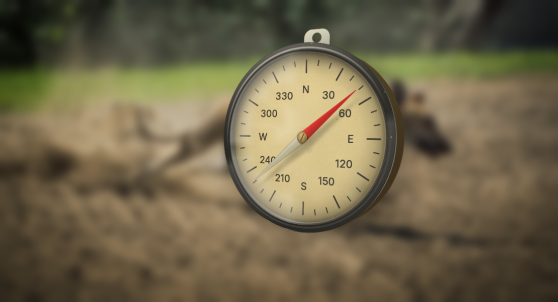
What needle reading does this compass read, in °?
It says 50 °
